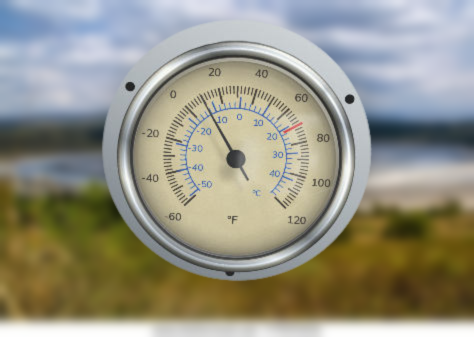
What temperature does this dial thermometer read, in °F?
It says 10 °F
